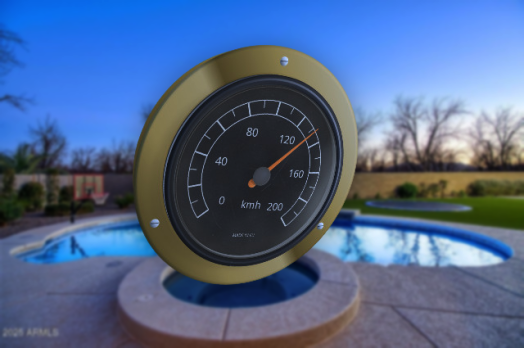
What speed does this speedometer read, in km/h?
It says 130 km/h
